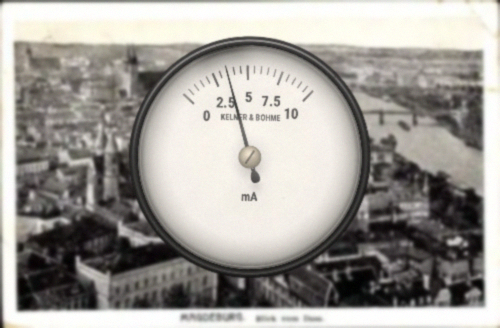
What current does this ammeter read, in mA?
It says 3.5 mA
